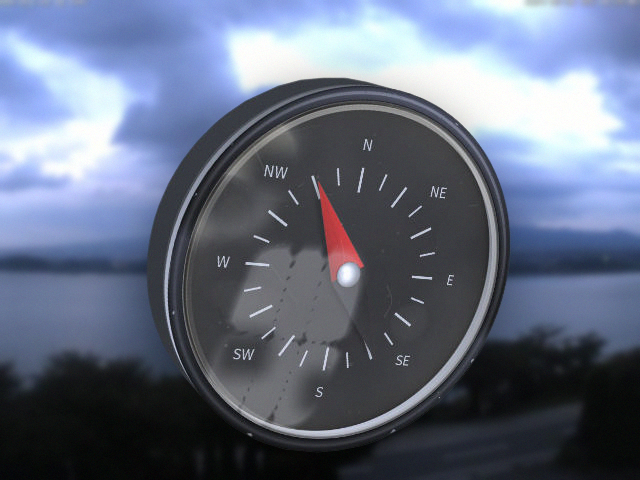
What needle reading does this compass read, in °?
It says 330 °
